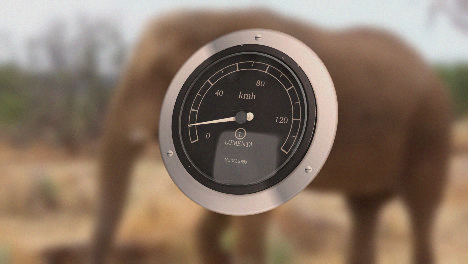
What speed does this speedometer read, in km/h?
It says 10 km/h
